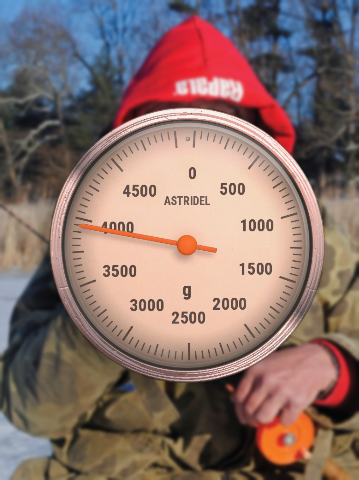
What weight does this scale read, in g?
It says 3950 g
